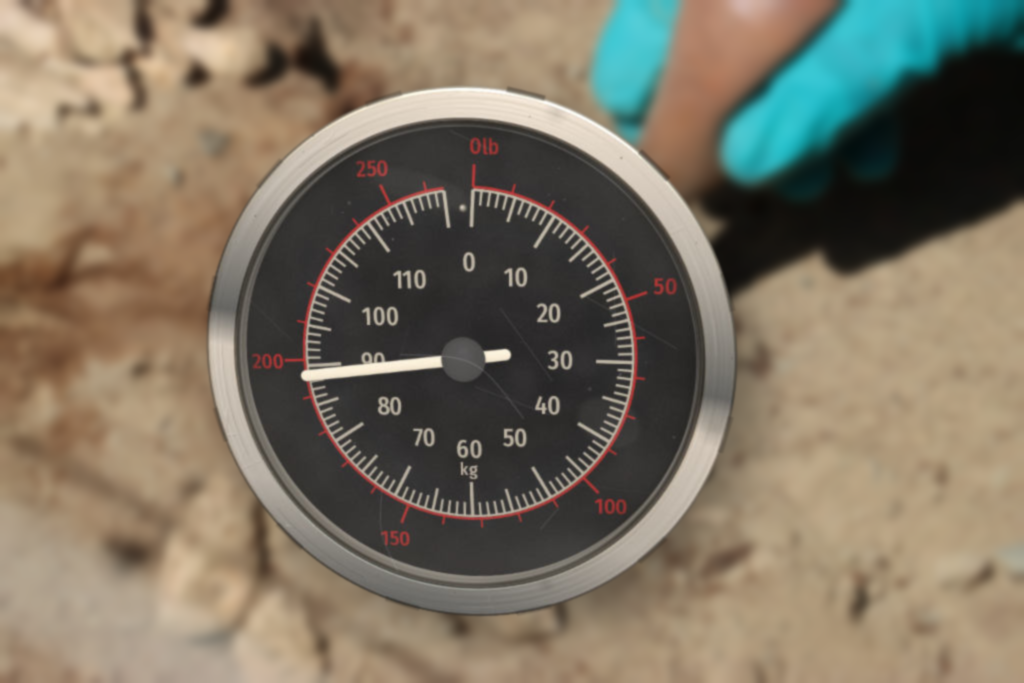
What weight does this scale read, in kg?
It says 89 kg
